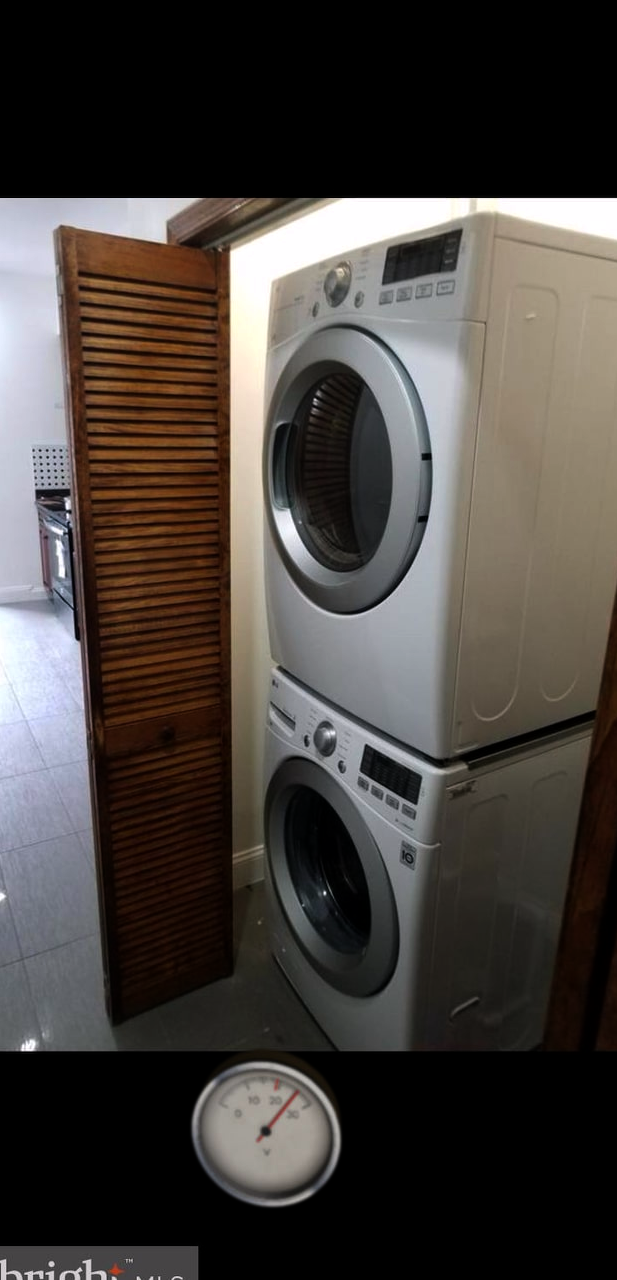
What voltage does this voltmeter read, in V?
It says 25 V
